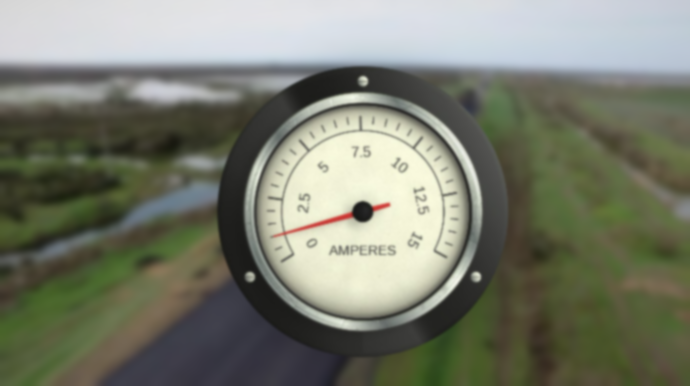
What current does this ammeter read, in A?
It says 1 A
